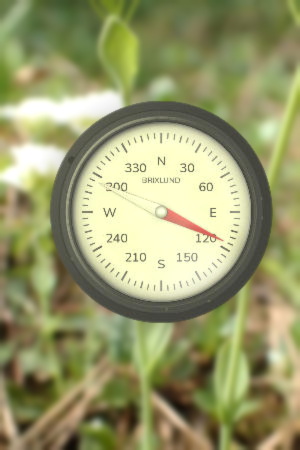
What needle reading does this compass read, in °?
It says 115 °
